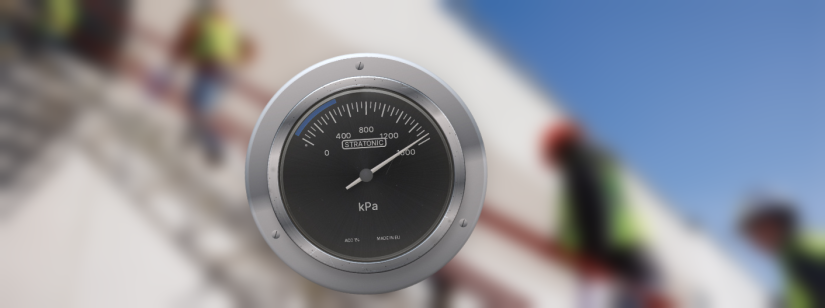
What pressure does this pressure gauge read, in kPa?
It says 1550 kPa
